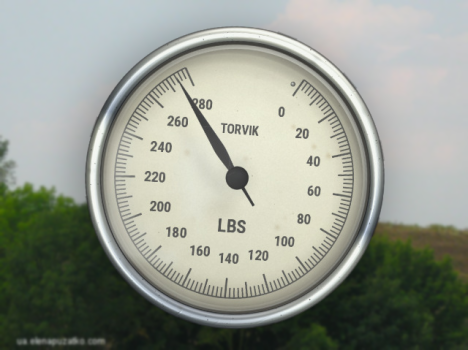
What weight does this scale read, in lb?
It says 274 lb
